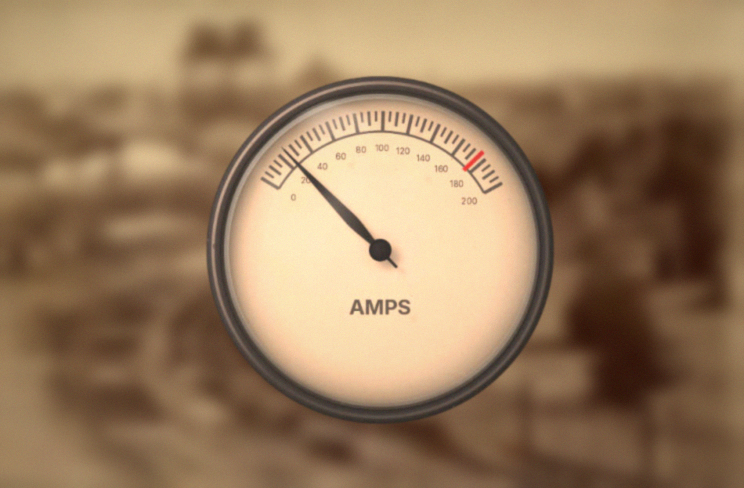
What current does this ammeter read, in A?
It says 25 A
